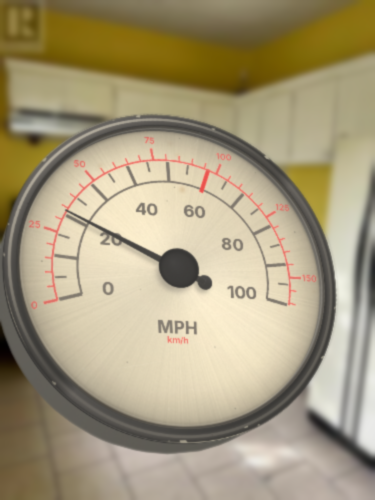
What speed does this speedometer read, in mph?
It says 20 mph
